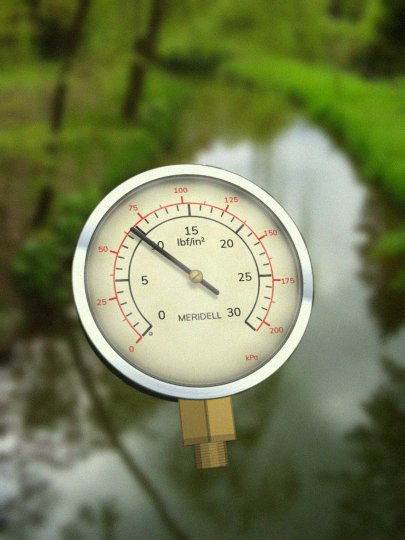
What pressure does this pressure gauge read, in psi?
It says 9.5 psi
